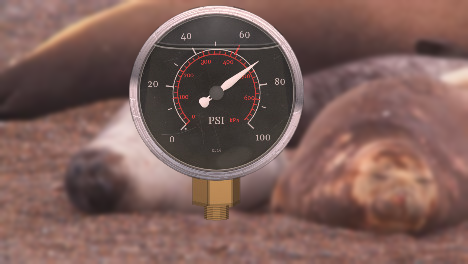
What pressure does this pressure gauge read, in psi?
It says 70 psi
